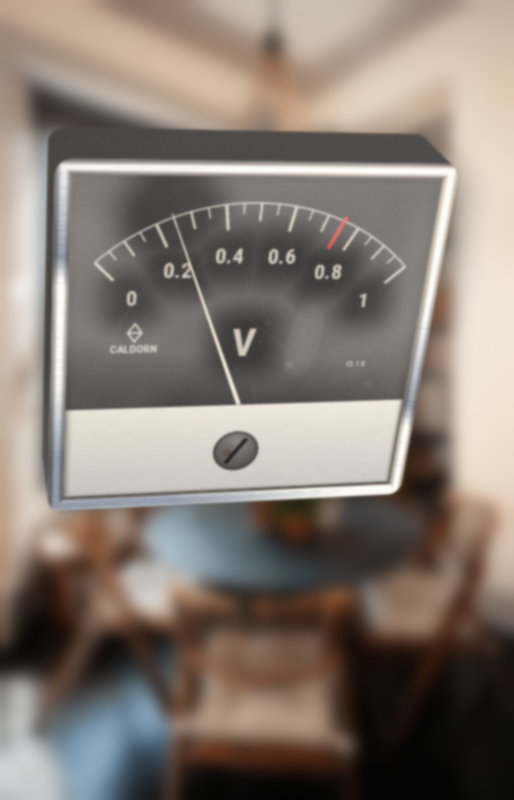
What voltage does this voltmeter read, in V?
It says 0.25 V
